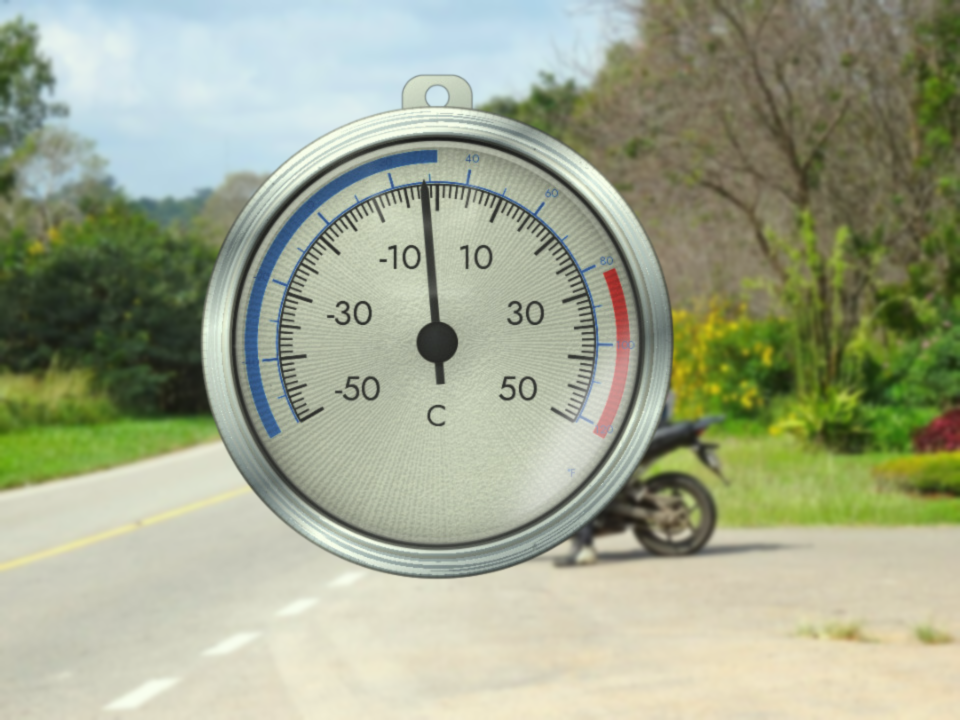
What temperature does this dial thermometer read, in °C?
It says -2 °C
